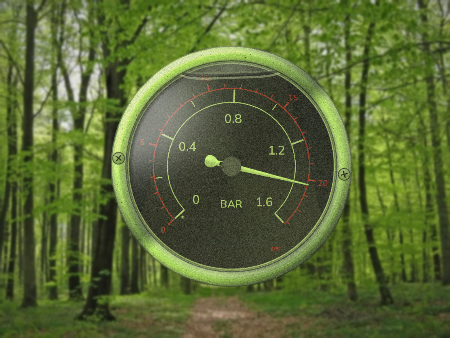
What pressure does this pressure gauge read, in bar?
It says 1.4 bar
